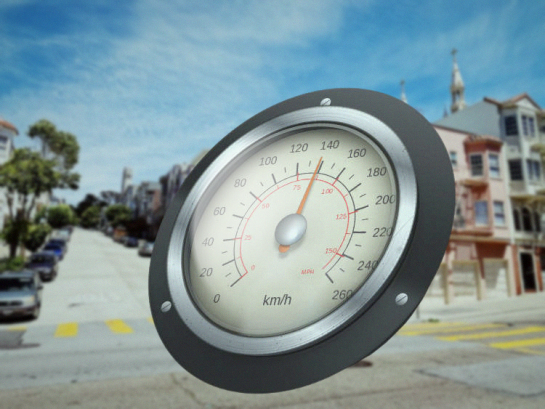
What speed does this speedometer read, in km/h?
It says 140 km/h
